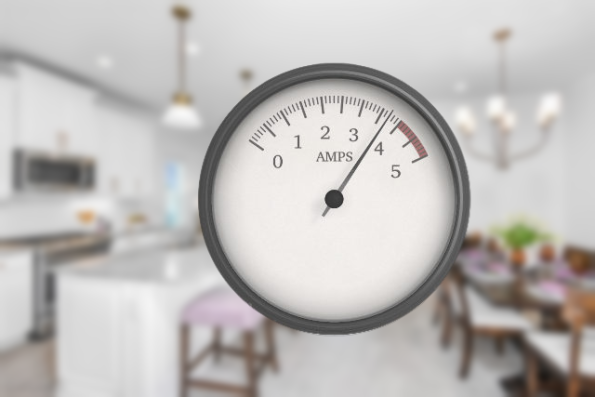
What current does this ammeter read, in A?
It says 3.7 A
